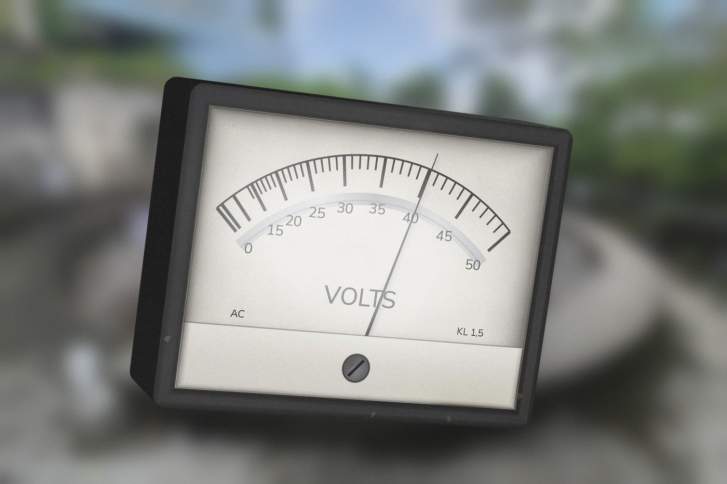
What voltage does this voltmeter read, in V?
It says 40 V
